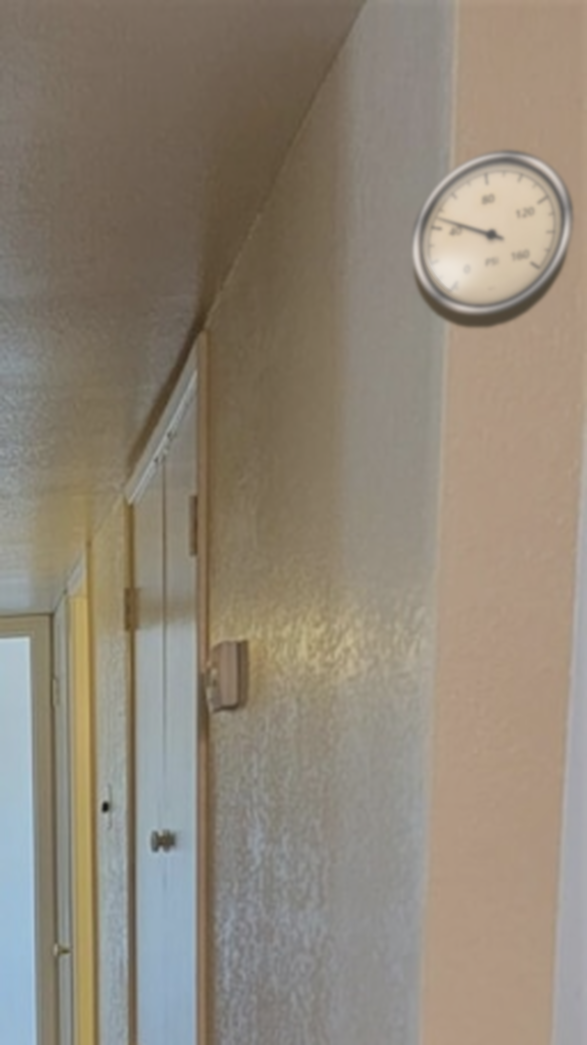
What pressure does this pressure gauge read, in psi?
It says 45 psi
